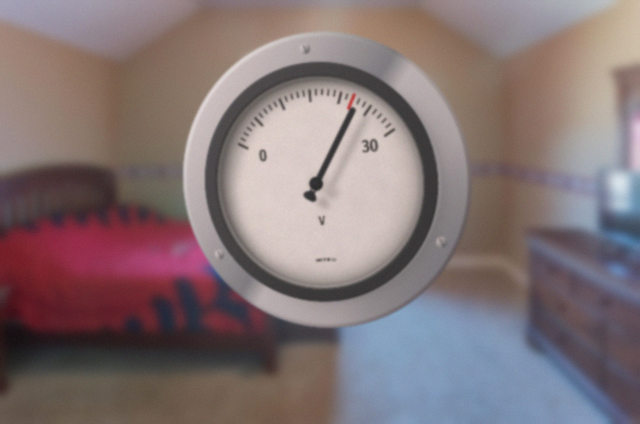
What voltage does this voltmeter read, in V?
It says 23 V
